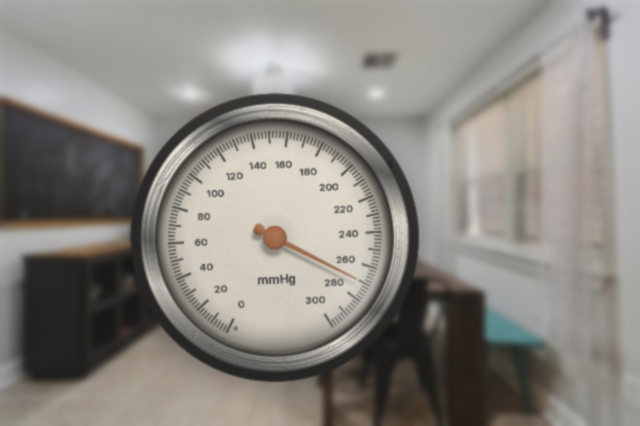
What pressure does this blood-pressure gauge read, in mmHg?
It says 270 mmHg
